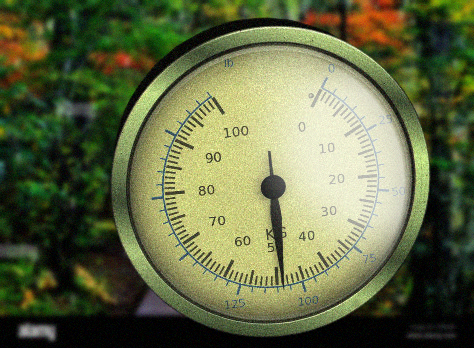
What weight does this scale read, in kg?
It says 49 kg
